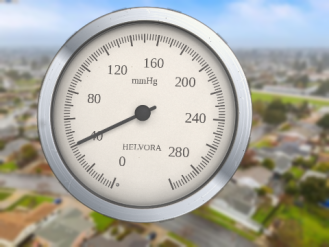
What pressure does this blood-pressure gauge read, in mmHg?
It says 40 mmHg
